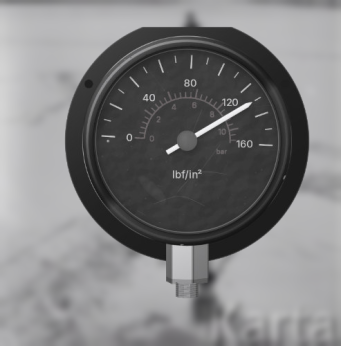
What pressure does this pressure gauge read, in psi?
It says 130 psi
